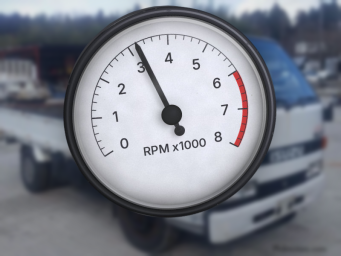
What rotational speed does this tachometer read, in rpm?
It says 3200 rpm
